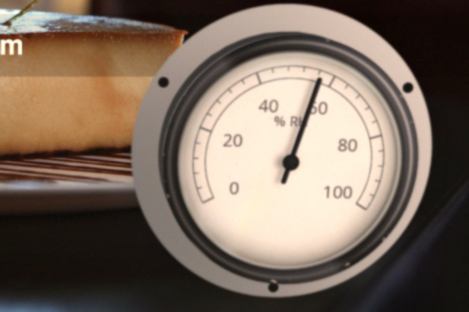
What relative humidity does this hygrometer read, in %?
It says 56 %
